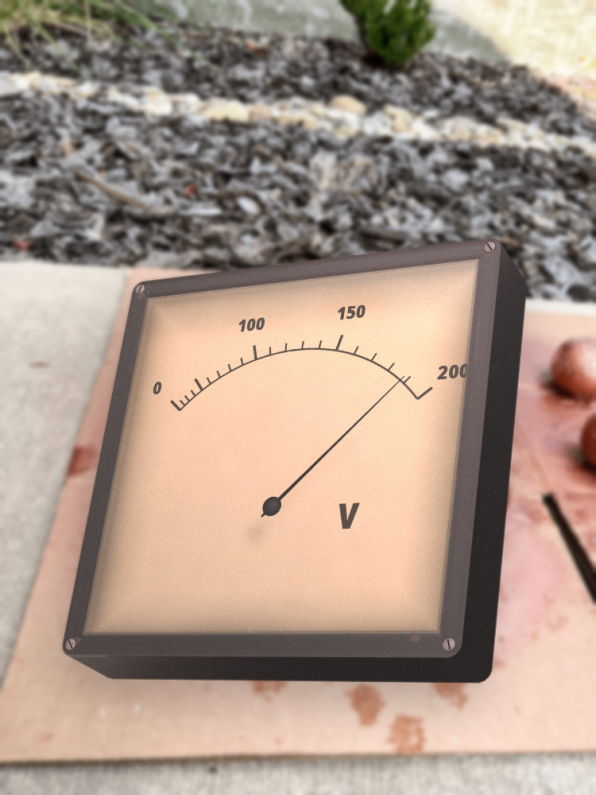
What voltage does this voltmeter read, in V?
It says 190 V
